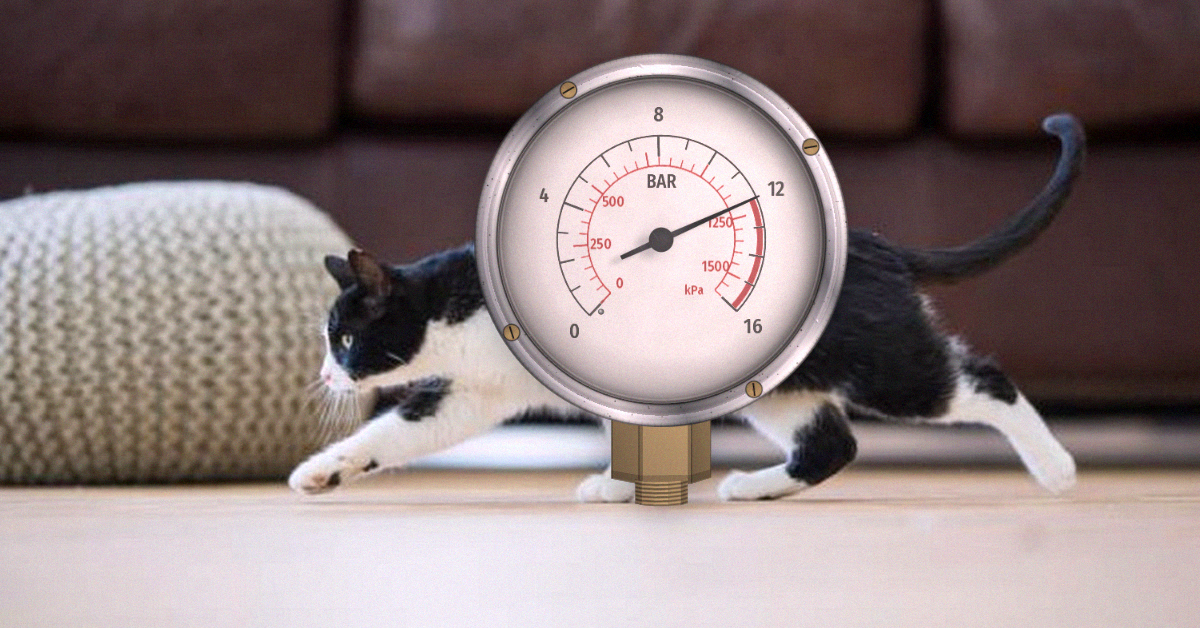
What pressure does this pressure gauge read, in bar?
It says 12 bar
